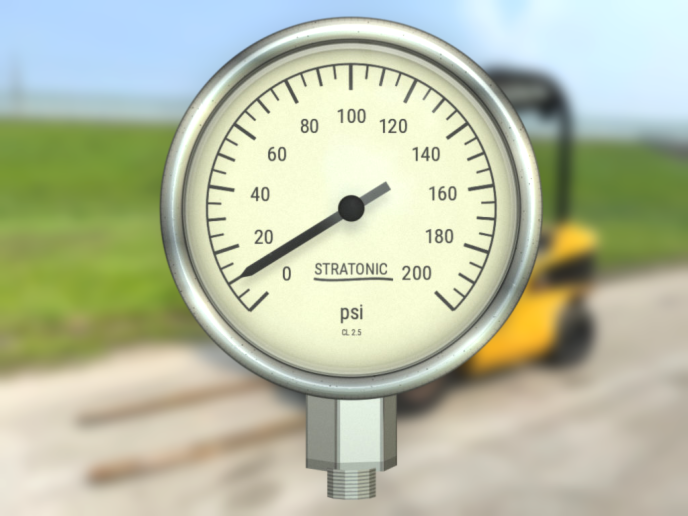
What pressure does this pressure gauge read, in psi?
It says 10 psi
